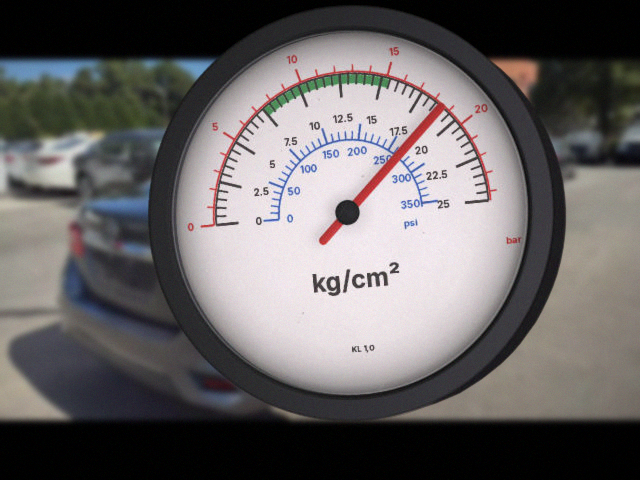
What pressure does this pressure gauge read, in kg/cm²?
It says 19 kg/cm²
